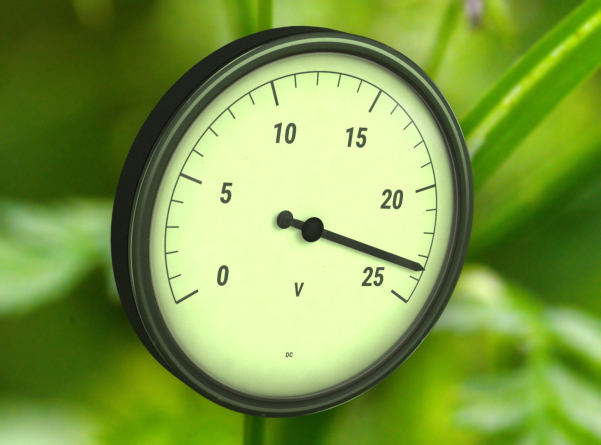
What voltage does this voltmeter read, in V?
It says 23.5 V
